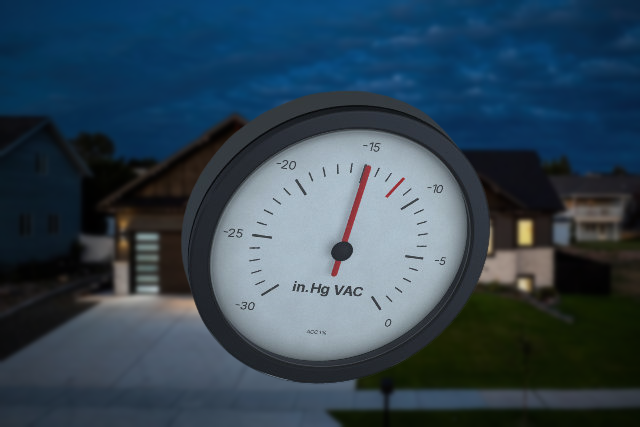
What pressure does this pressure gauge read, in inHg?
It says -15 inHg
